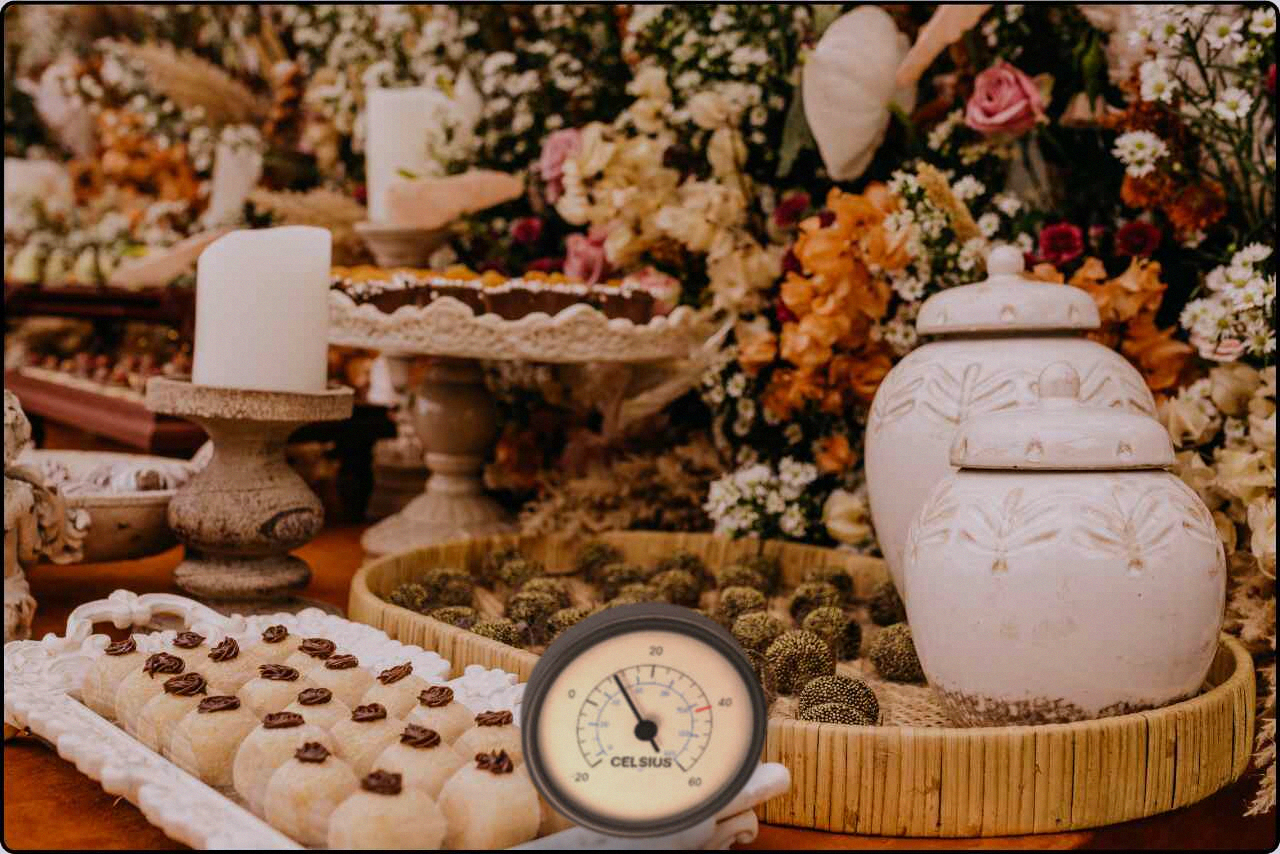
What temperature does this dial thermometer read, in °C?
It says 10 °C
